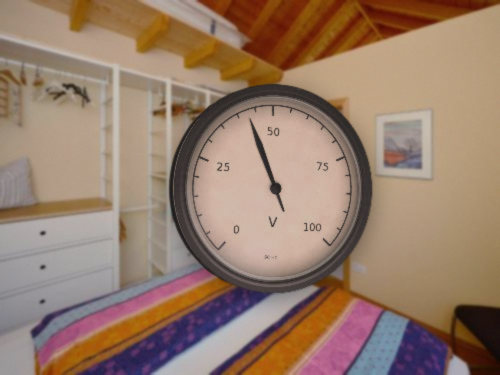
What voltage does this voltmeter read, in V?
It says 42.5 V
